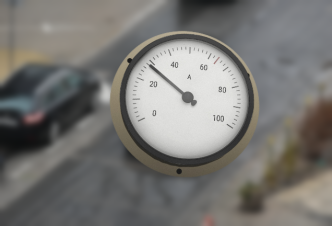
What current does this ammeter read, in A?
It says 28 A
